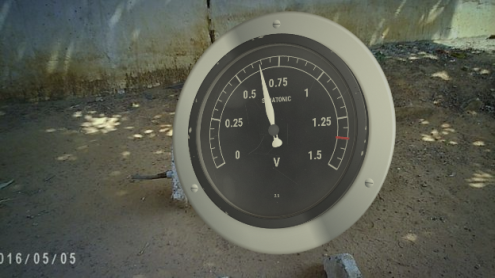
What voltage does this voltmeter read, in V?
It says 0.65 V
